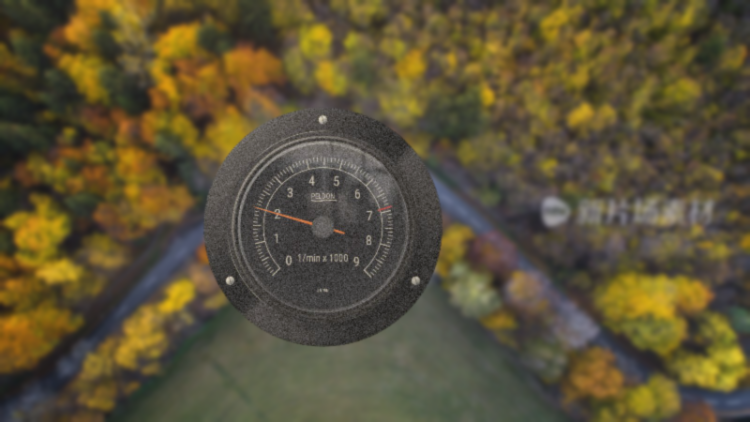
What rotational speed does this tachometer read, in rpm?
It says 2000 rpm
